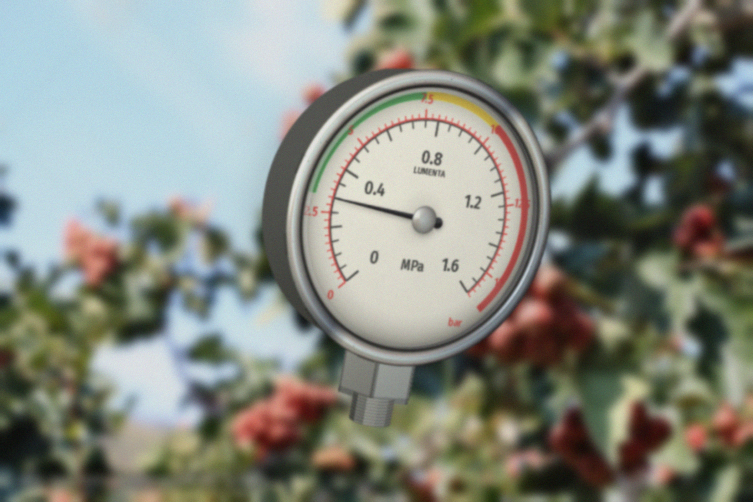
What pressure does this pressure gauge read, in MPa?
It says 0.3 MPa
